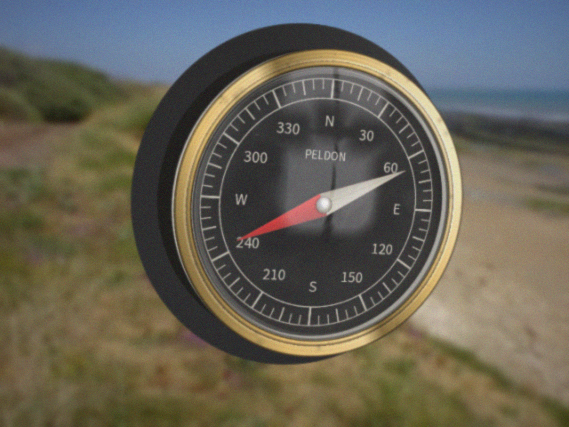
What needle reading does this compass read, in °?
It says 245 °
